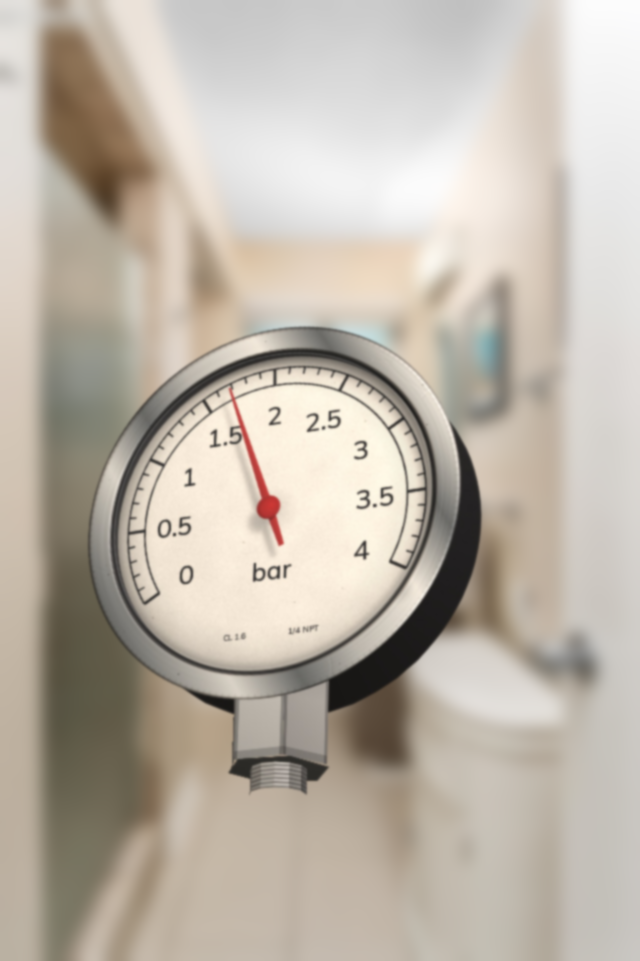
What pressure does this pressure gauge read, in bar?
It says 1.7 bar
